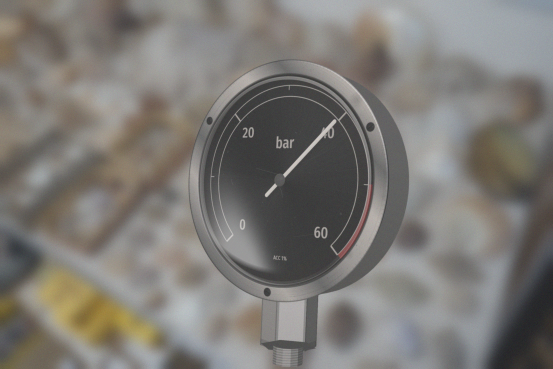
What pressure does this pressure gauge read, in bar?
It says 40 bar
